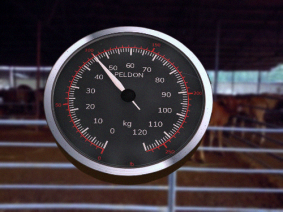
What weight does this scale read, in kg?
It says 45 kg
